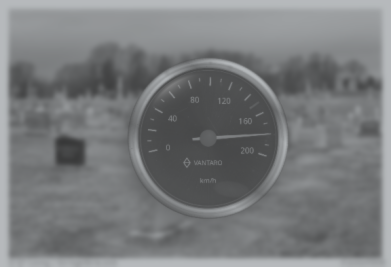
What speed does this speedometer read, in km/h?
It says 180 km/h
